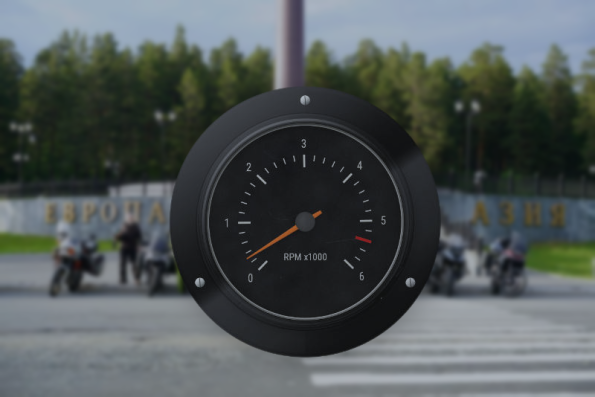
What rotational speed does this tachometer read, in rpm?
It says 300 rpm
